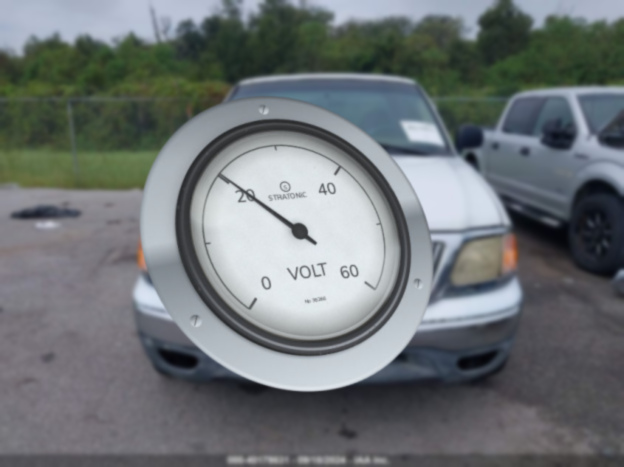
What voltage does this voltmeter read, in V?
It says 20 V
